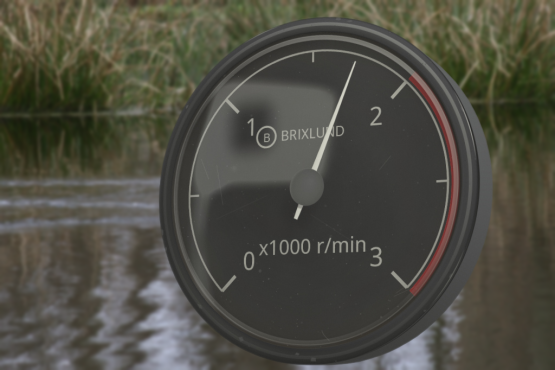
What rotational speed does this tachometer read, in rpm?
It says 1750 rpm
